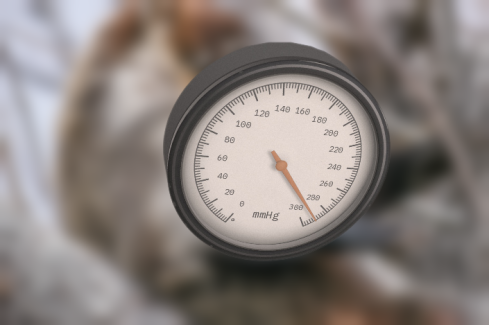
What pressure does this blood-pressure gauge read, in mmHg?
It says 290 mmHg
